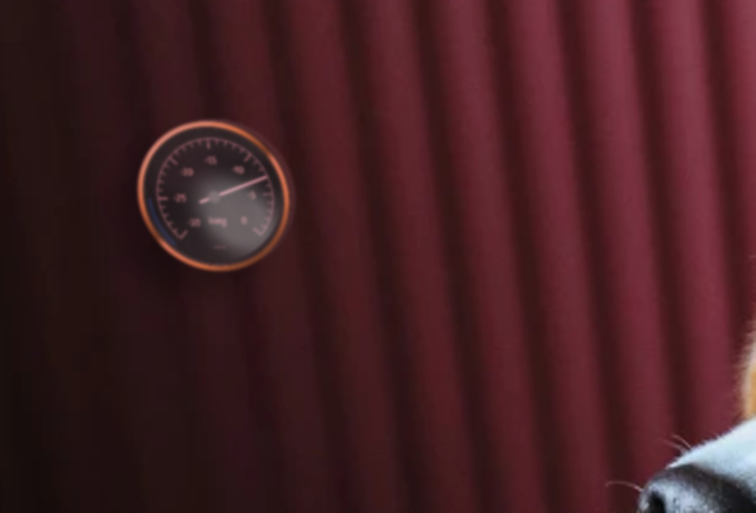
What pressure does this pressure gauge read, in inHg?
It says -7 inHg
